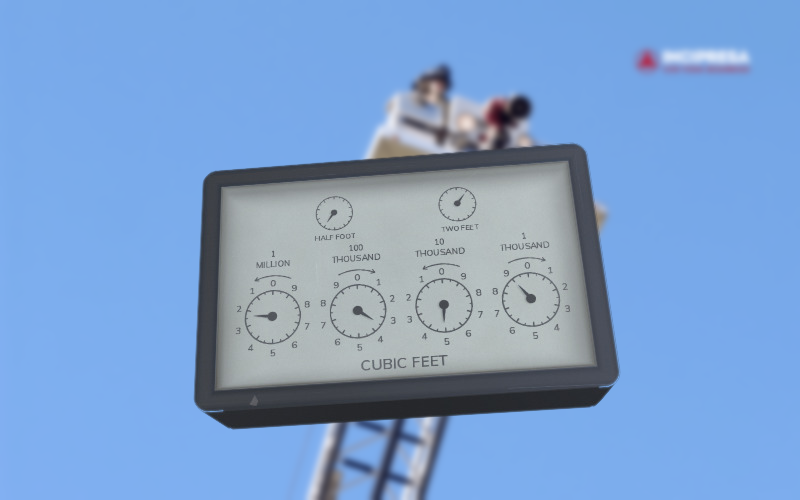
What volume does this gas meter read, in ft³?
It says 234900 ft³
